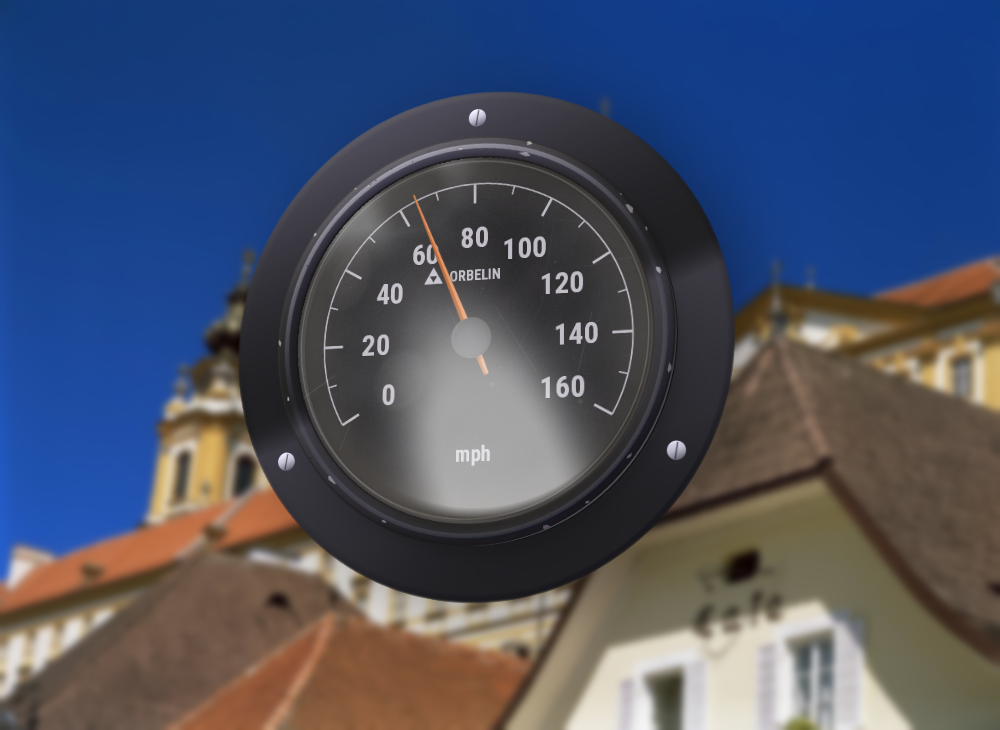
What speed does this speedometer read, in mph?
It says 65 mph
